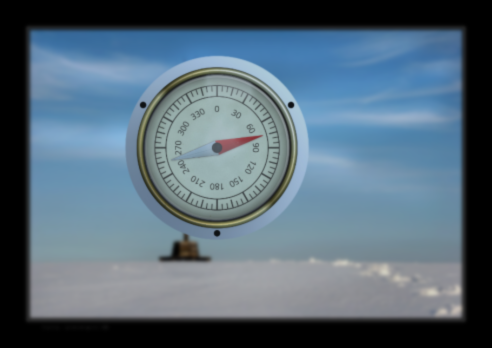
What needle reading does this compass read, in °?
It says 75 °
